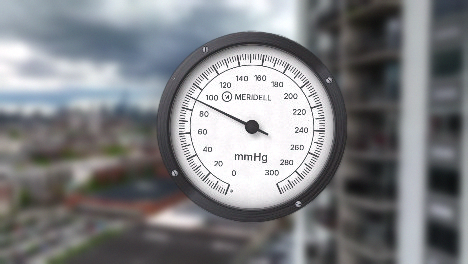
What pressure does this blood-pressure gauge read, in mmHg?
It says 90 mmHg
